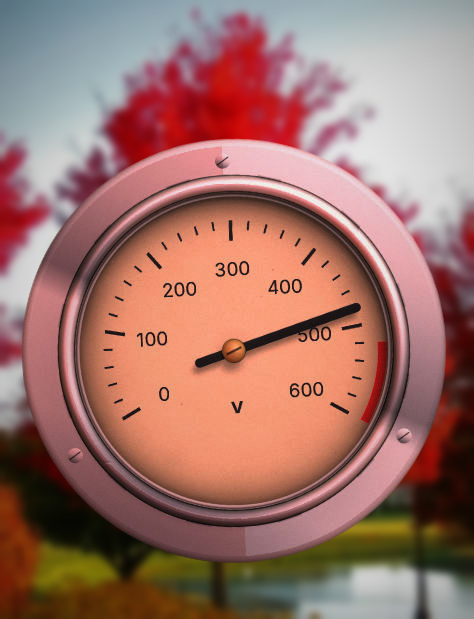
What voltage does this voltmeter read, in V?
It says 480 V
